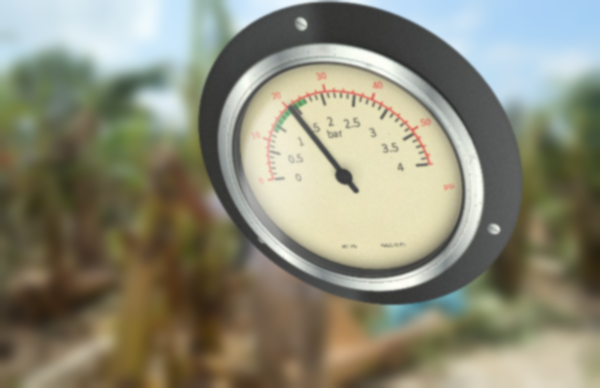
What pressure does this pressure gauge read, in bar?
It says 1.5 bar
